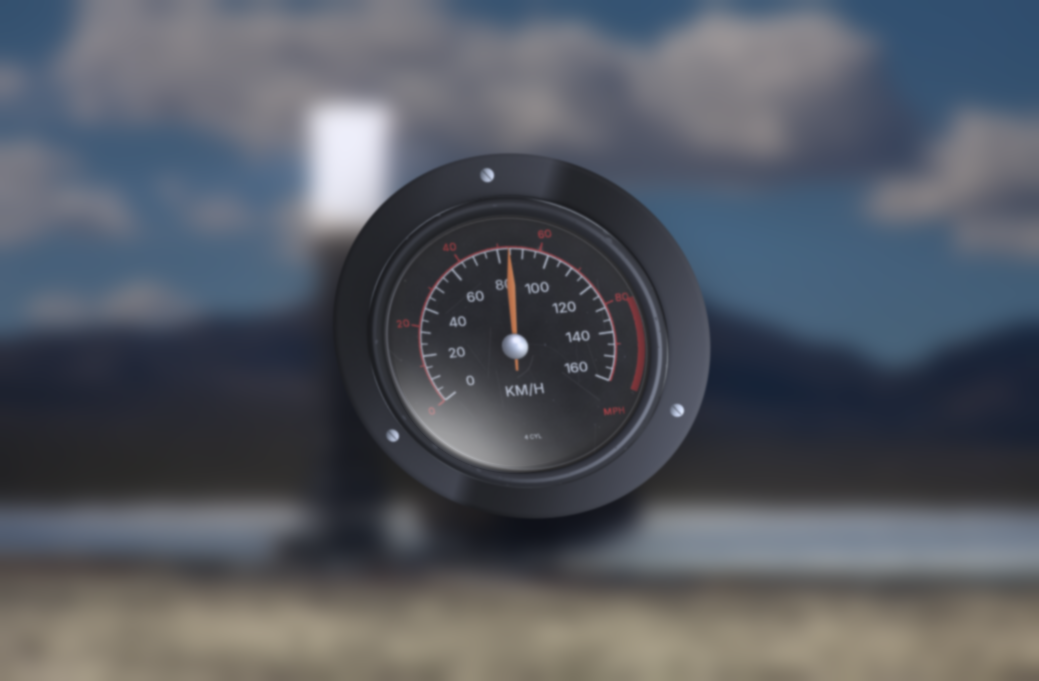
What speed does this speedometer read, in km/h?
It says 85 km/h
